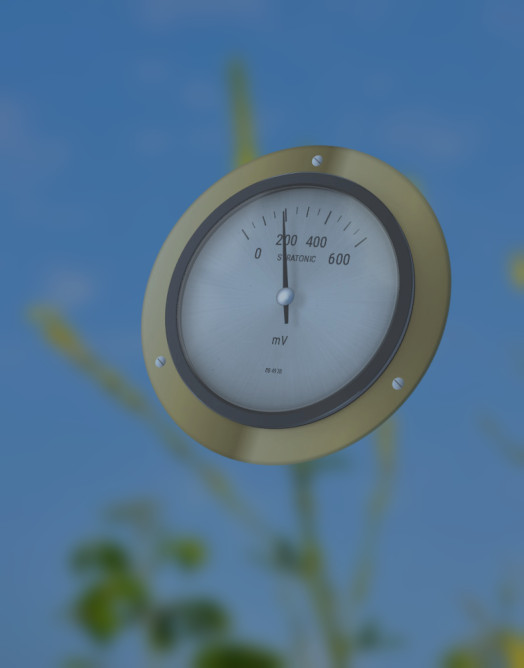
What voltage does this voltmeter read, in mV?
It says 200 mV
